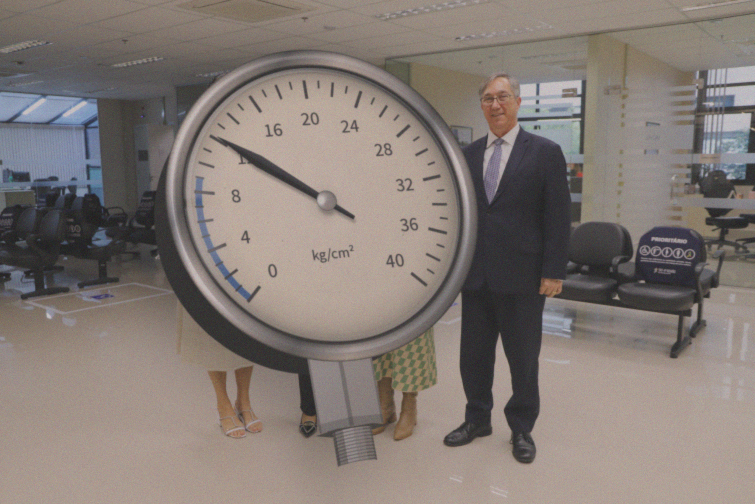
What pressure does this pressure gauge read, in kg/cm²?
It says 12 kg/cm²
